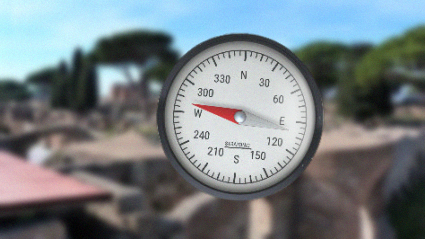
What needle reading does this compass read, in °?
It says 280 °
